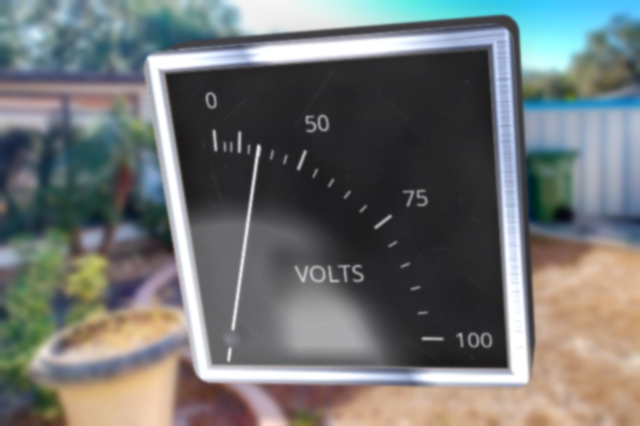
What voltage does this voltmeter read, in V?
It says 35 V
